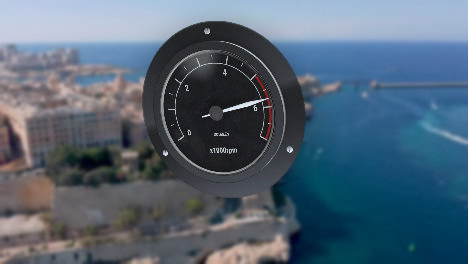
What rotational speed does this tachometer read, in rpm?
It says 5750 rpm
